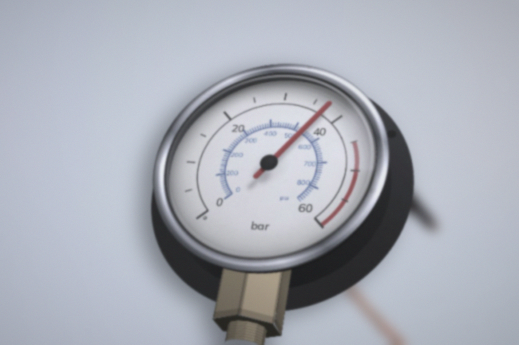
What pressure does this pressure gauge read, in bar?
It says 37.5 bar
